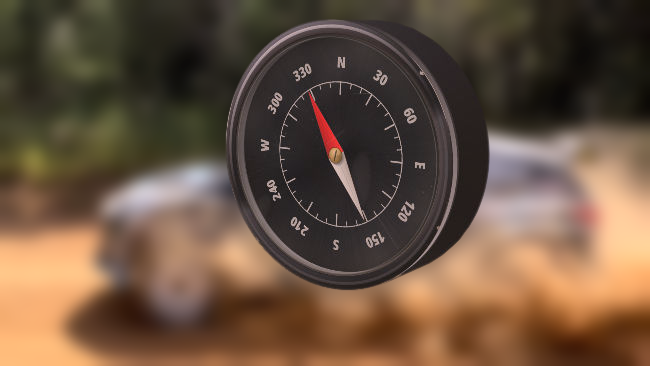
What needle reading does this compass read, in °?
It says 330 °
